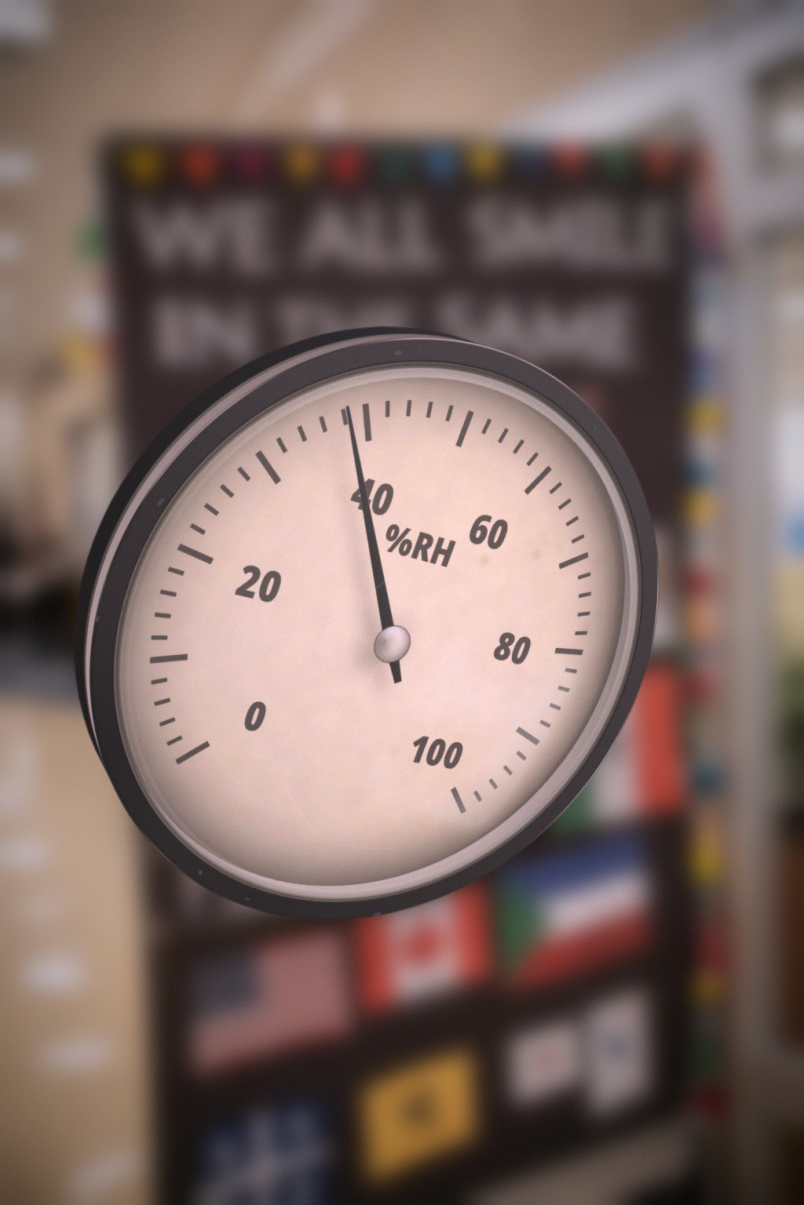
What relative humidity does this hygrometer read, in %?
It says 38 %
